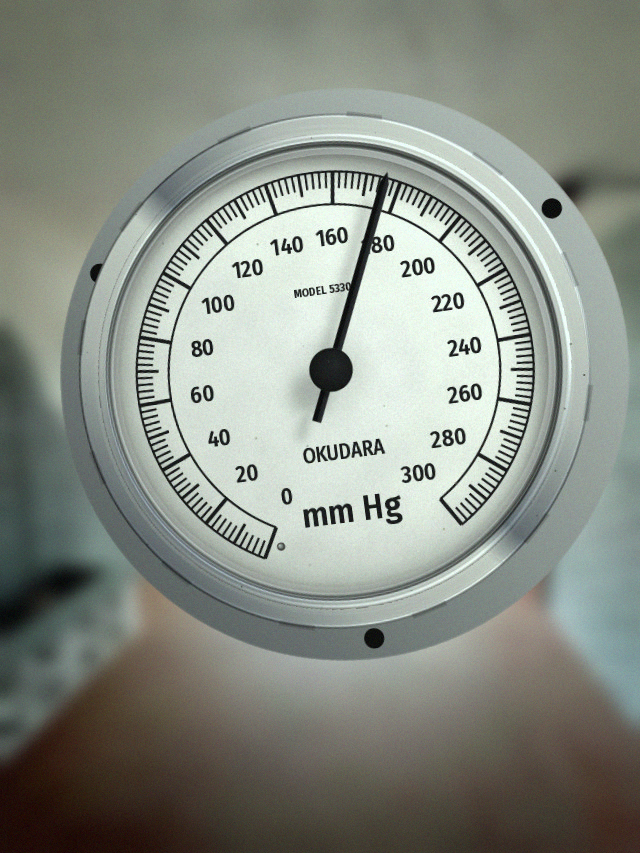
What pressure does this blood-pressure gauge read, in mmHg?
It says 176 mmHg
